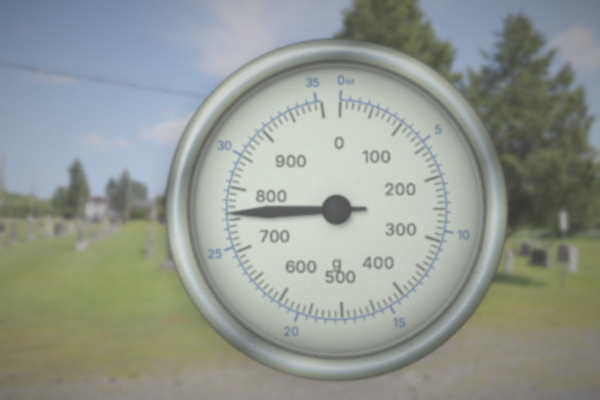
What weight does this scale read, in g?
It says 760 g
